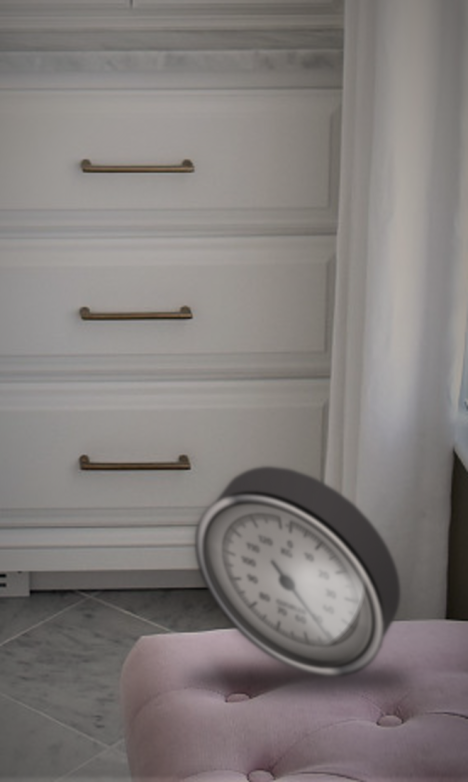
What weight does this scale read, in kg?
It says 50 kg
